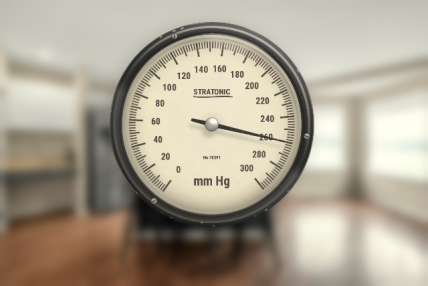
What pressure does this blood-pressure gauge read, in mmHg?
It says 260 mmHg
